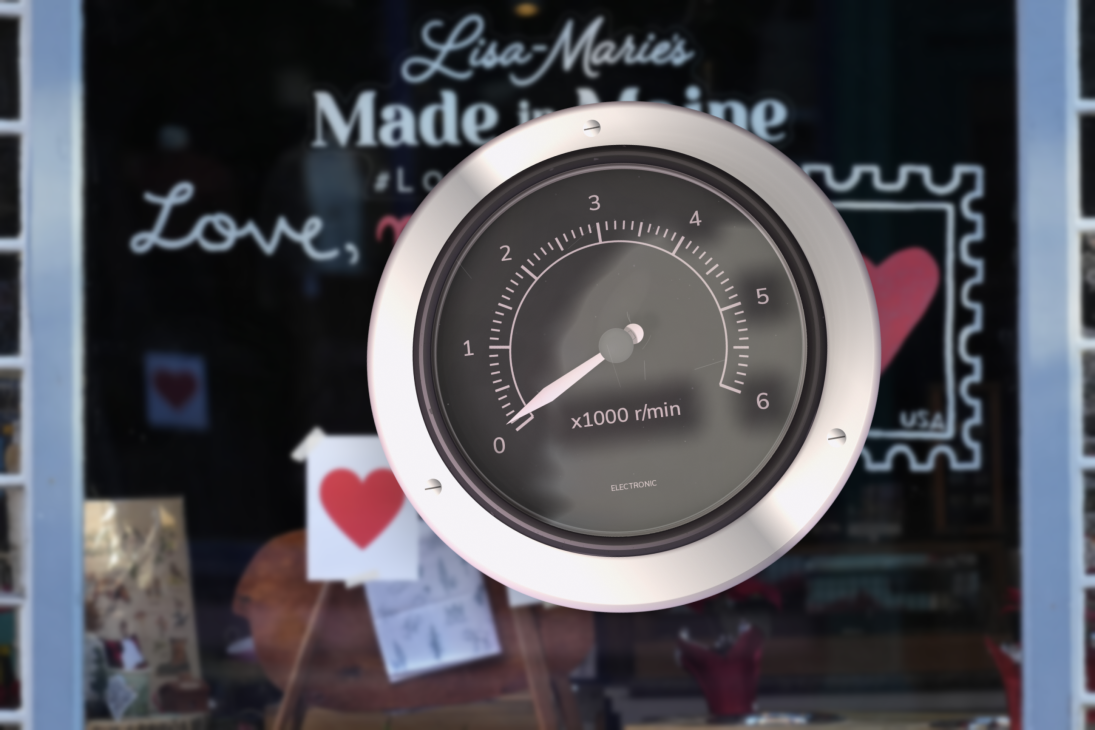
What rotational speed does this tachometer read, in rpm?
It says 100 rpm
